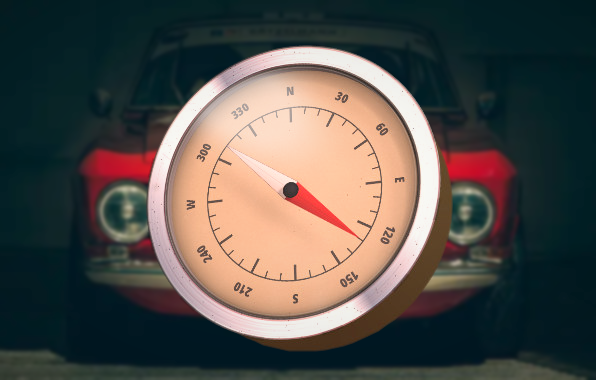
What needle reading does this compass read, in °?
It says 130 °
